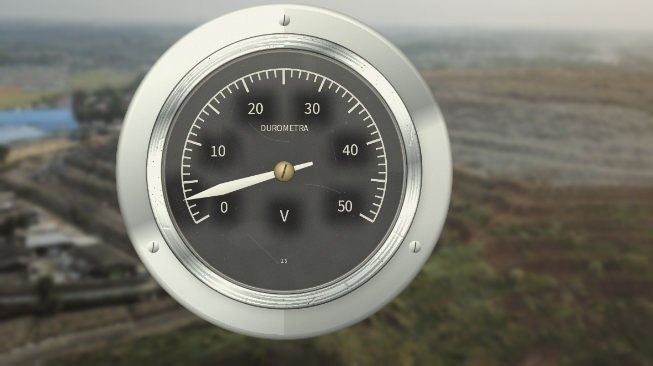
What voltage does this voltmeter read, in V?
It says 3 V
